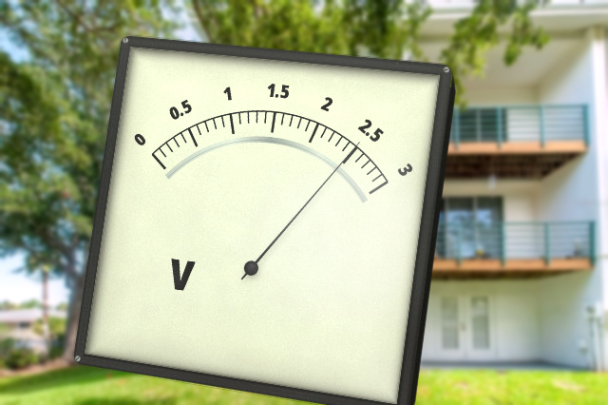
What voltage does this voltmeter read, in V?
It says 2.5 V
